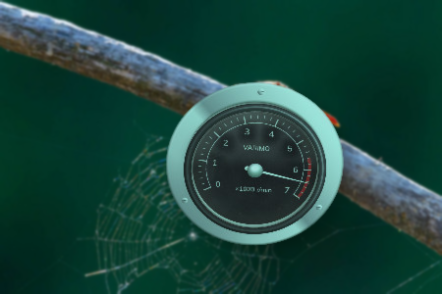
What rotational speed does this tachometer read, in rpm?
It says 6400 rpm
